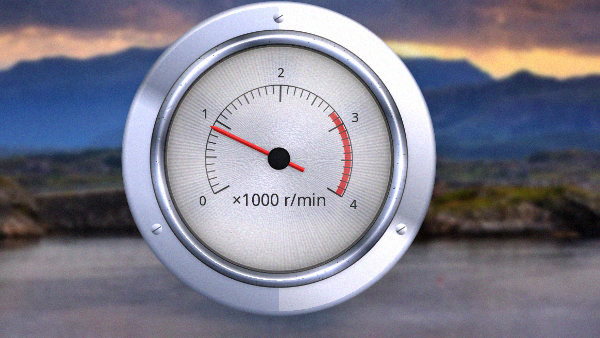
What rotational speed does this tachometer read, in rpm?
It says 900 rpm
